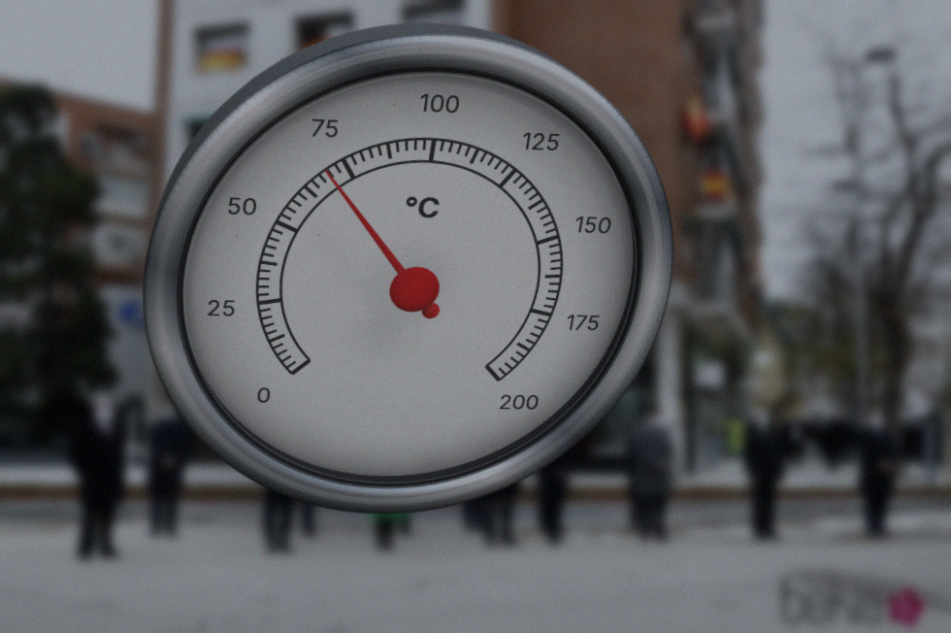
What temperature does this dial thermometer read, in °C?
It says 70 °C
